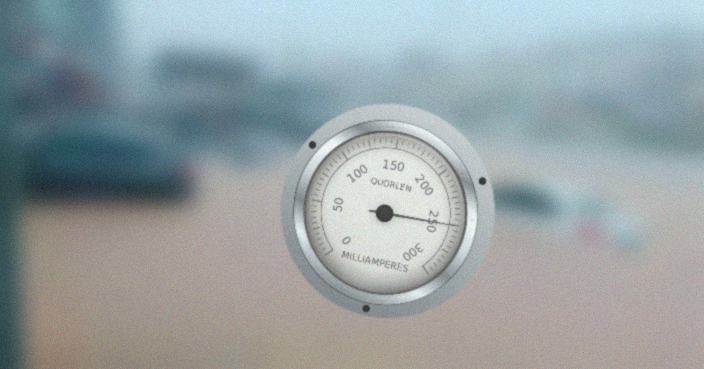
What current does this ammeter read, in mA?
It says 250 mA
